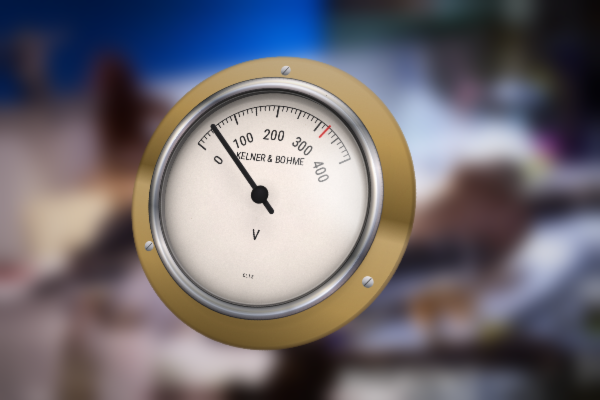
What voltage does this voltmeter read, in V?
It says 50 V
